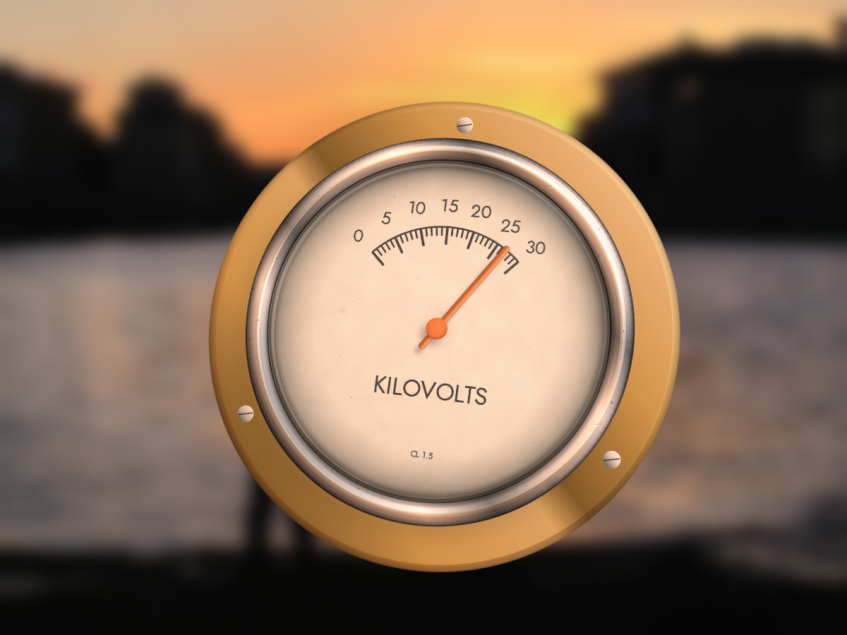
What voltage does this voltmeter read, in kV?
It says 27 kV
